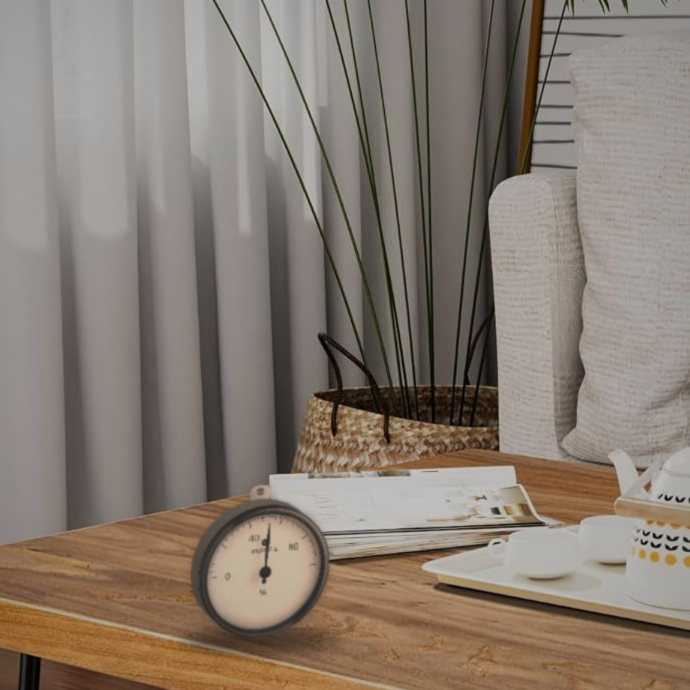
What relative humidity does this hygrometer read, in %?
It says 52 %
